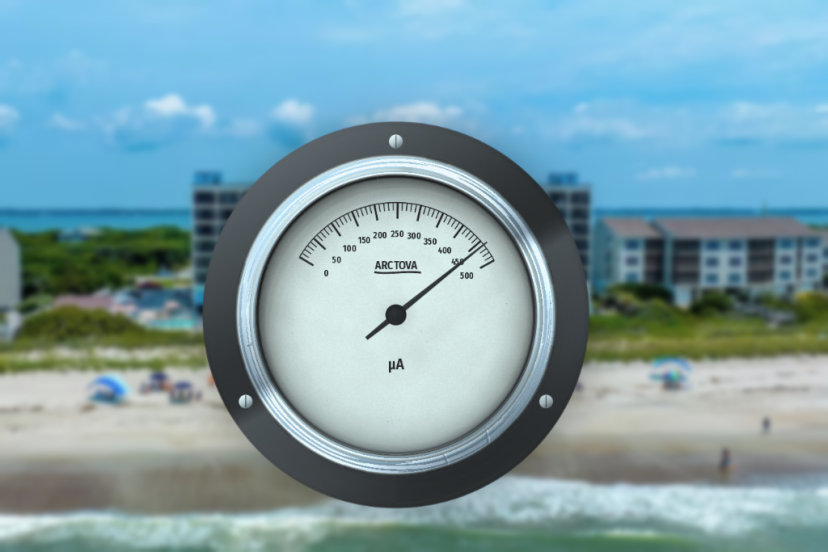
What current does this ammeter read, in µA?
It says 460 µA
